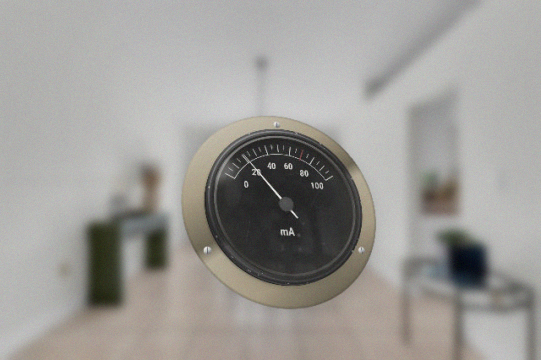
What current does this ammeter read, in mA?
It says 20 mA
